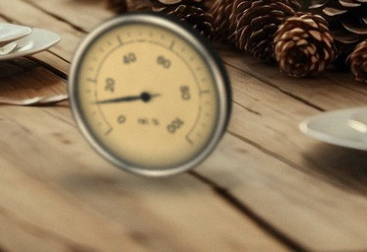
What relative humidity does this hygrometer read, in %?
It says 12 %
